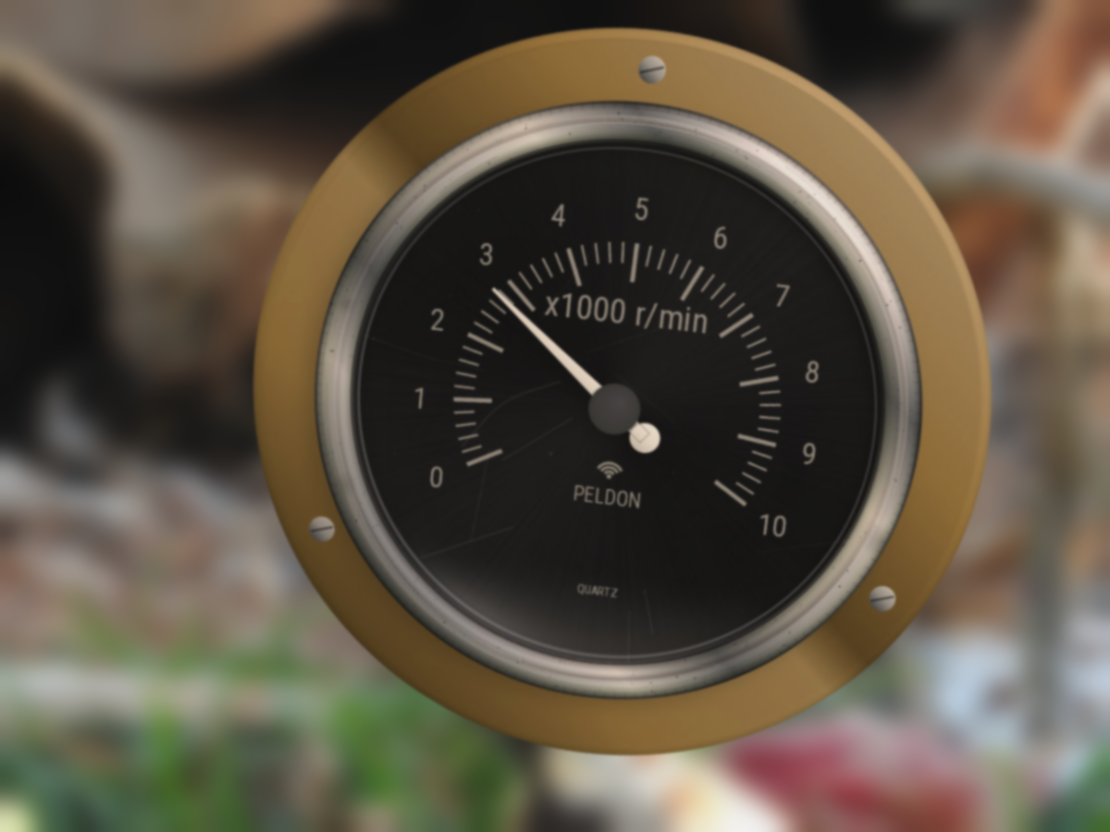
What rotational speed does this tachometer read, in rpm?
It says 2800 rpm
